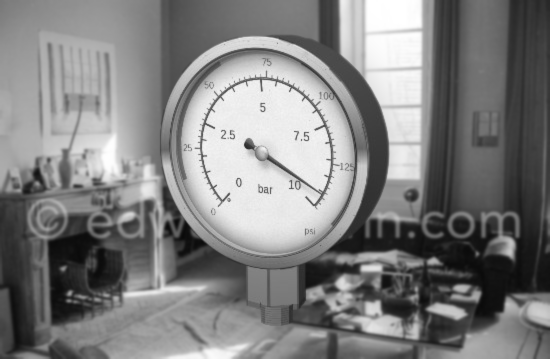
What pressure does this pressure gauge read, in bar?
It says 9.5 bar
